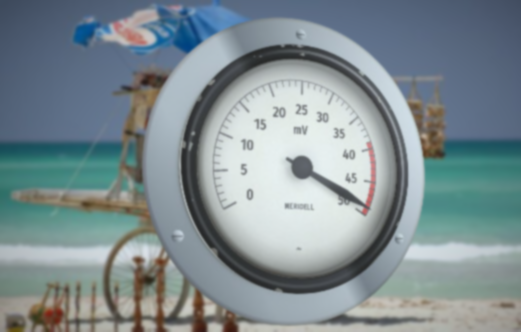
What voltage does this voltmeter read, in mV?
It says 49 mV
